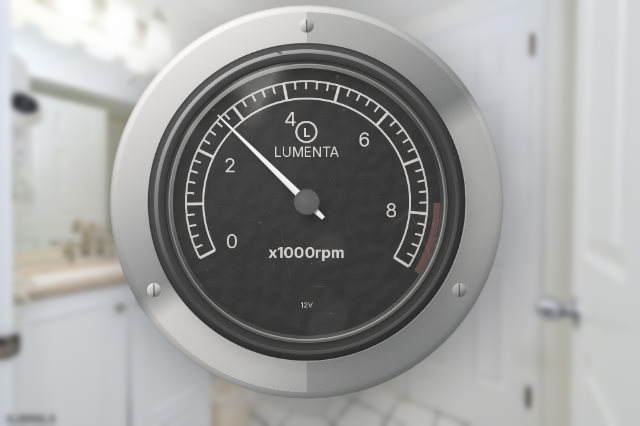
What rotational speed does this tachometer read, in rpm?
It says 2700 rpm
